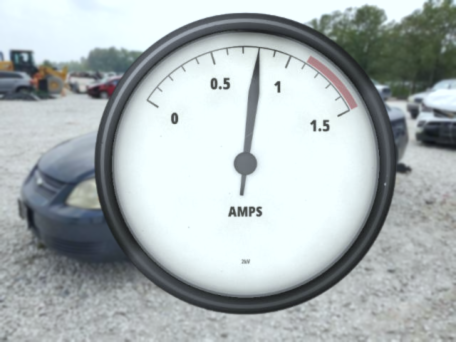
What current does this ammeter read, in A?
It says 0.8 A
